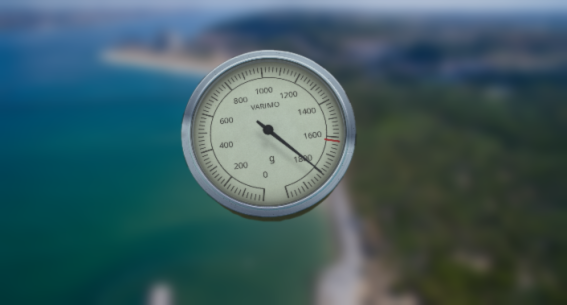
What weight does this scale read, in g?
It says 1800 g
